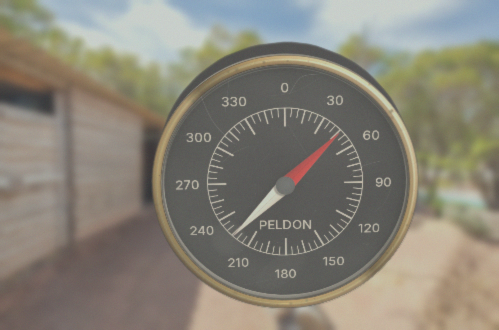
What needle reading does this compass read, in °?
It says 45 °
